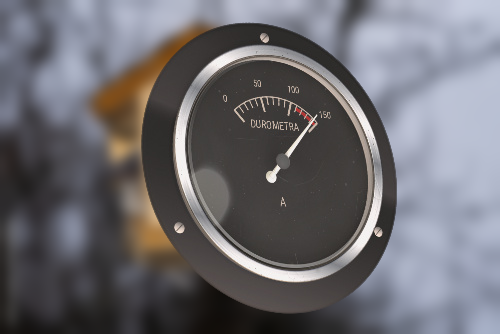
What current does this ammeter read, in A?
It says 140 A
